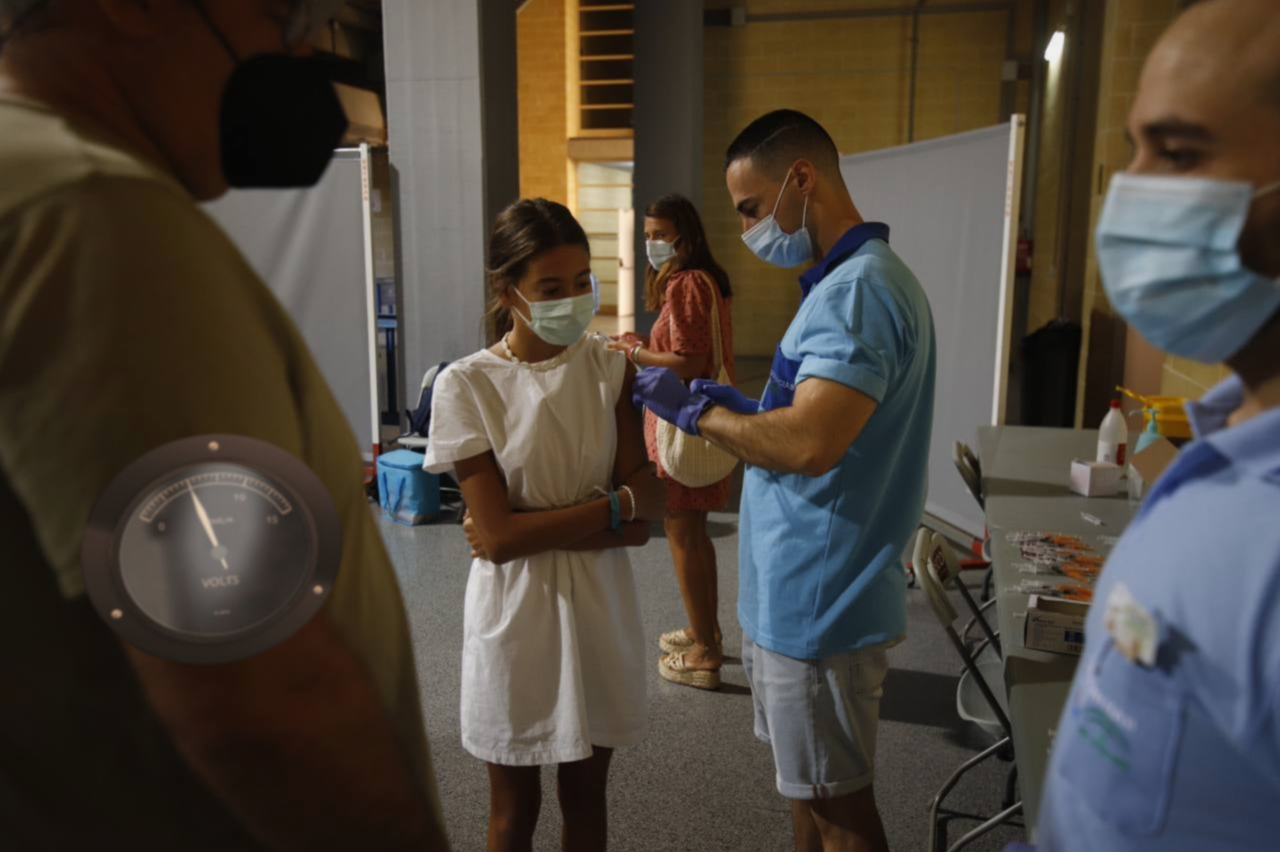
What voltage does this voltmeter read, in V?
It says 5 V
